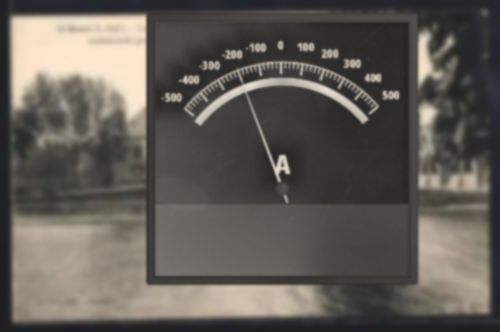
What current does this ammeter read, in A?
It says -200 A
